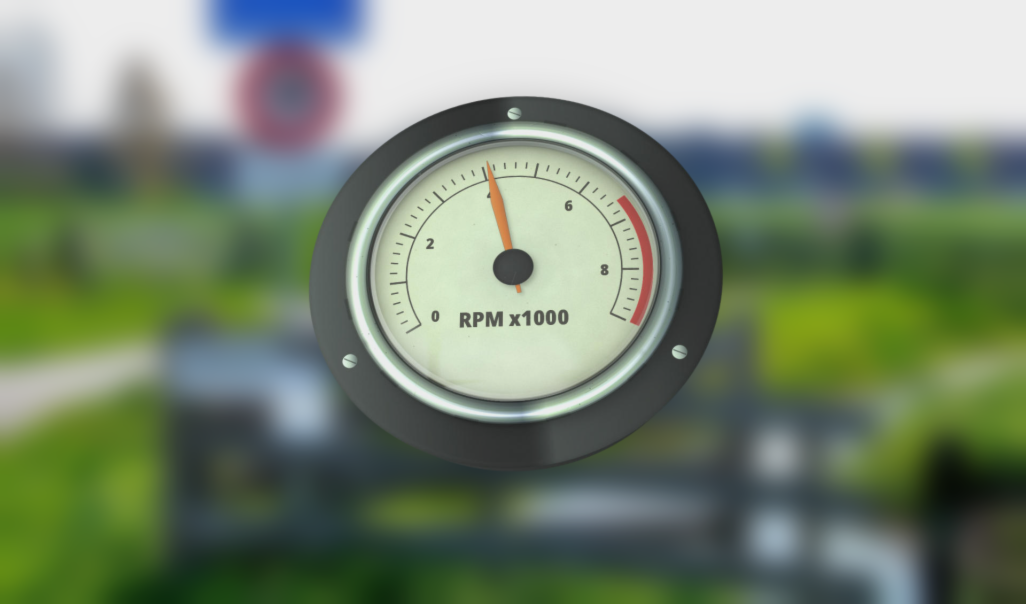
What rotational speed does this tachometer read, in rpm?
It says 4100 rpm
